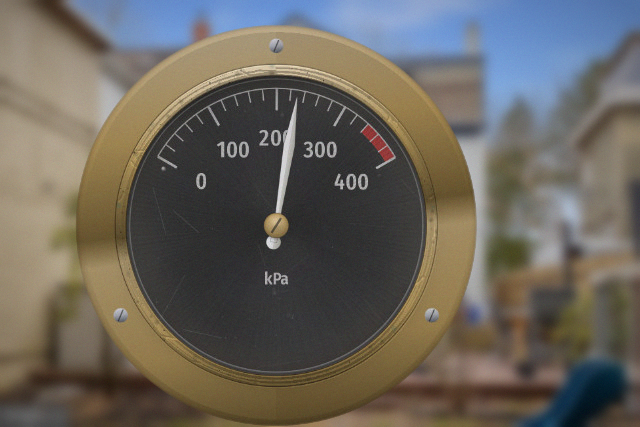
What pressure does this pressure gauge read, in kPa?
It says 230 kPa
